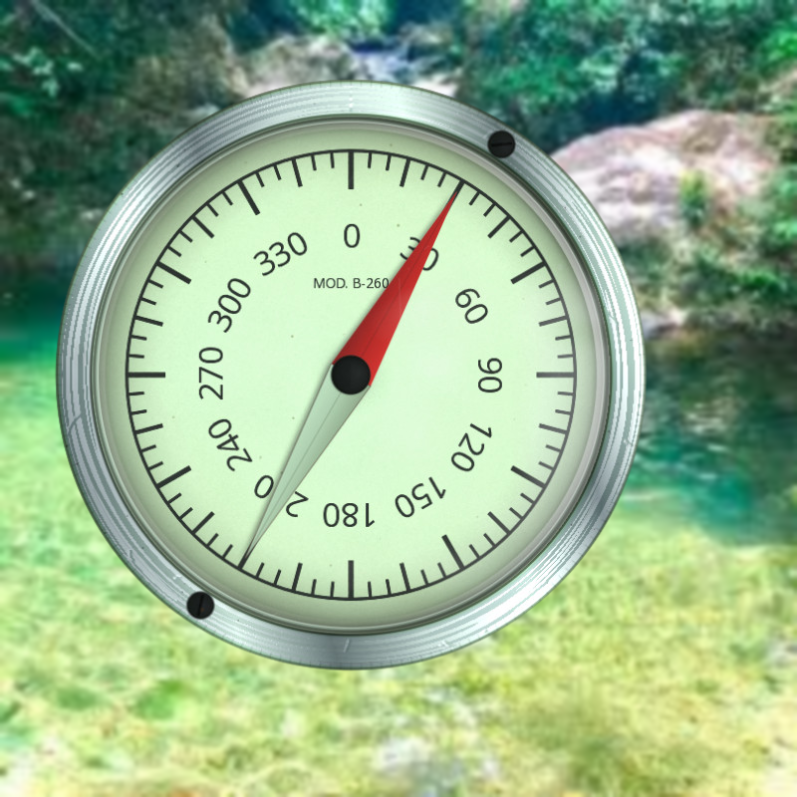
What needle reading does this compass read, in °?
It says 30 °
